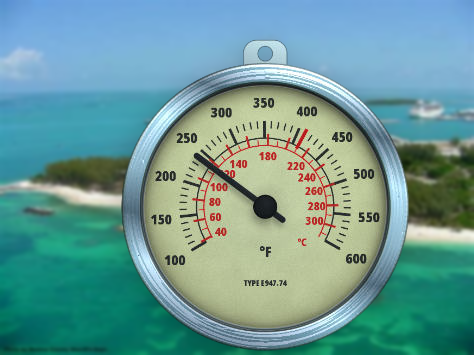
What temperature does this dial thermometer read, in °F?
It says 240 °F
